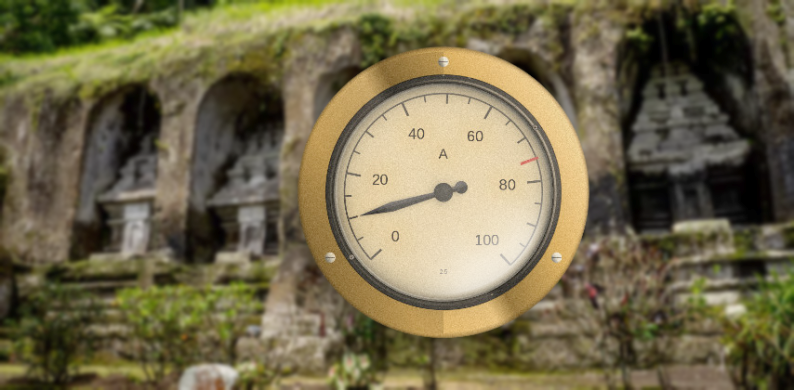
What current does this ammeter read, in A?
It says 10 A
